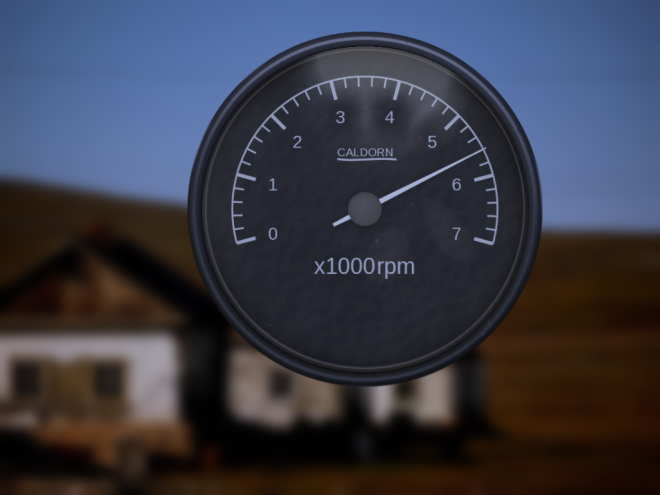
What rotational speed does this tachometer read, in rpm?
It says 5600 rpm
